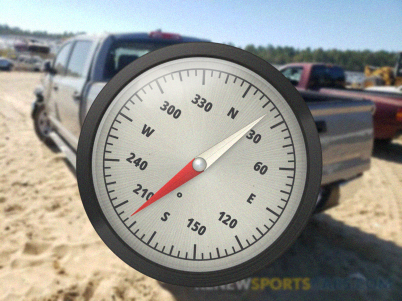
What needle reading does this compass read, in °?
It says 200 °
